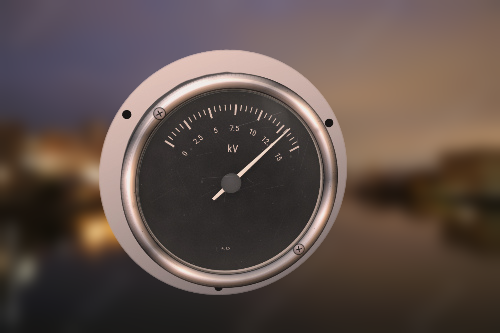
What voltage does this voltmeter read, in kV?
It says 13 kV
